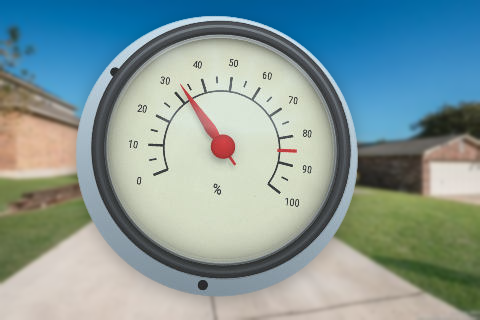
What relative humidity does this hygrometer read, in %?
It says 32.5 %
